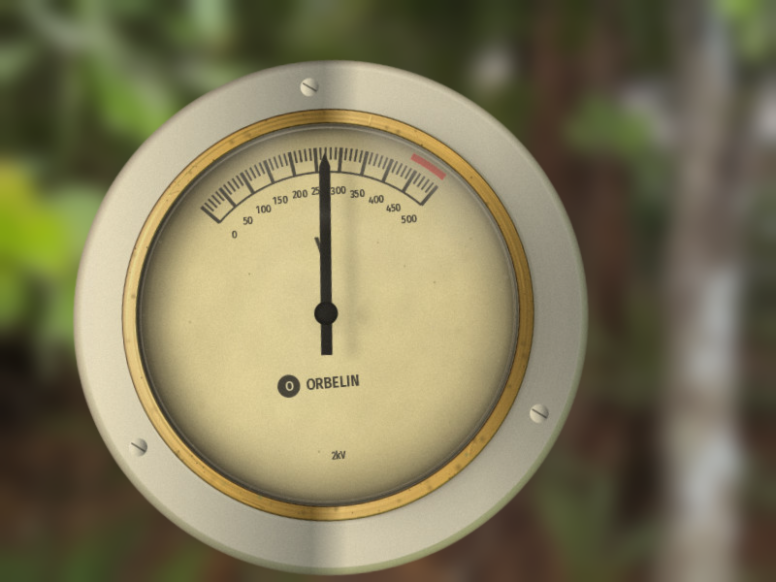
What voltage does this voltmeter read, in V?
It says 270 V
